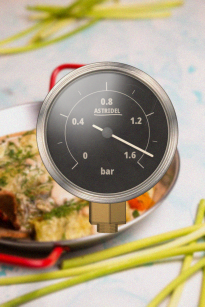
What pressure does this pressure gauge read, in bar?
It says 1.5 bar
